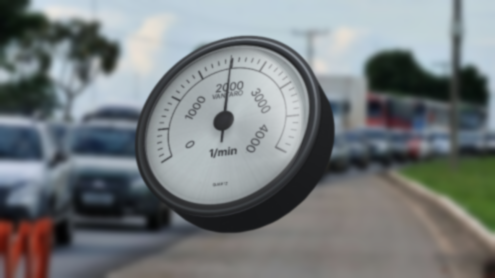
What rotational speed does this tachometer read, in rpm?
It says 2000 rpm
